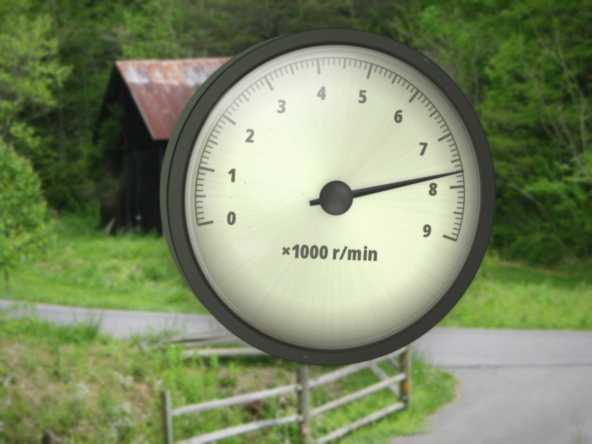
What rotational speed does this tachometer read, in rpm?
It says 7700 rpm
